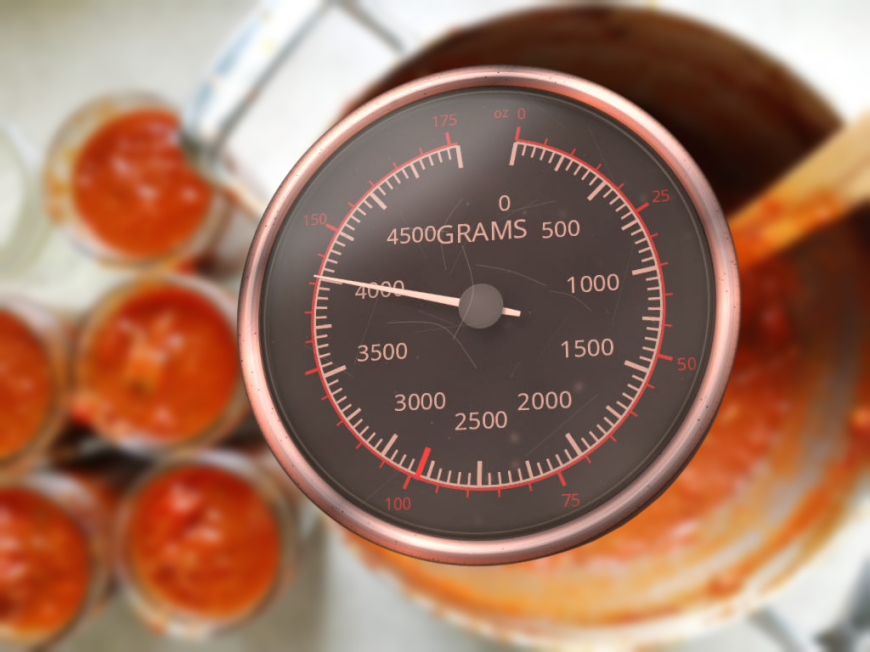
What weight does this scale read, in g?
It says 4000 g
